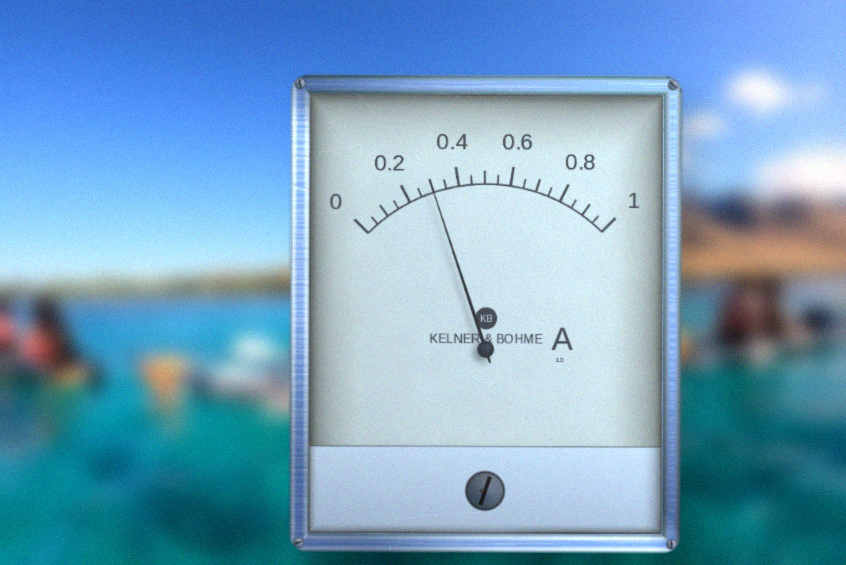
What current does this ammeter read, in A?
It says 0.3 A
